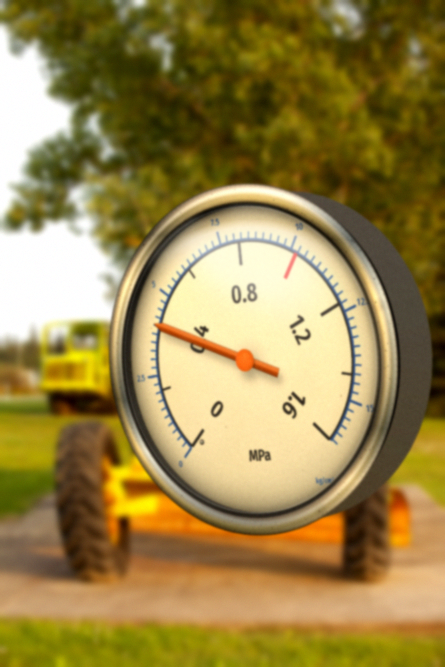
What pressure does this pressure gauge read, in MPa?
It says 0.4 MPa
